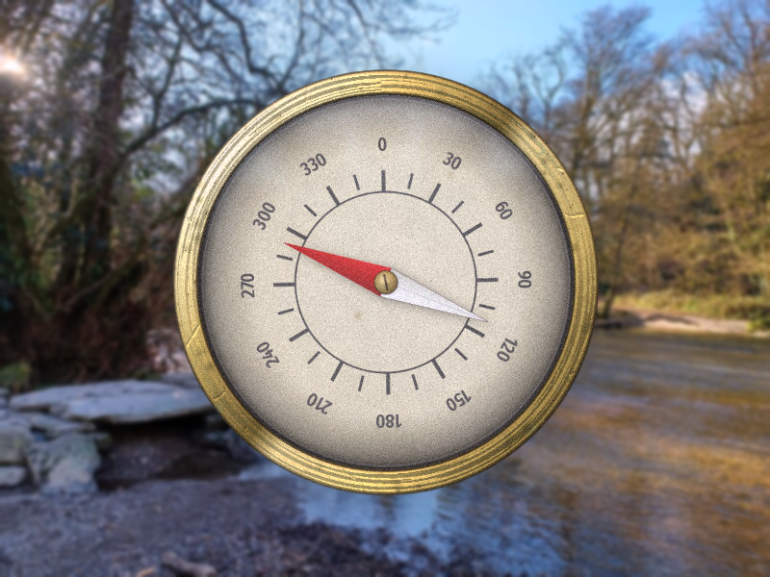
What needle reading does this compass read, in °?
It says 292.5 °
